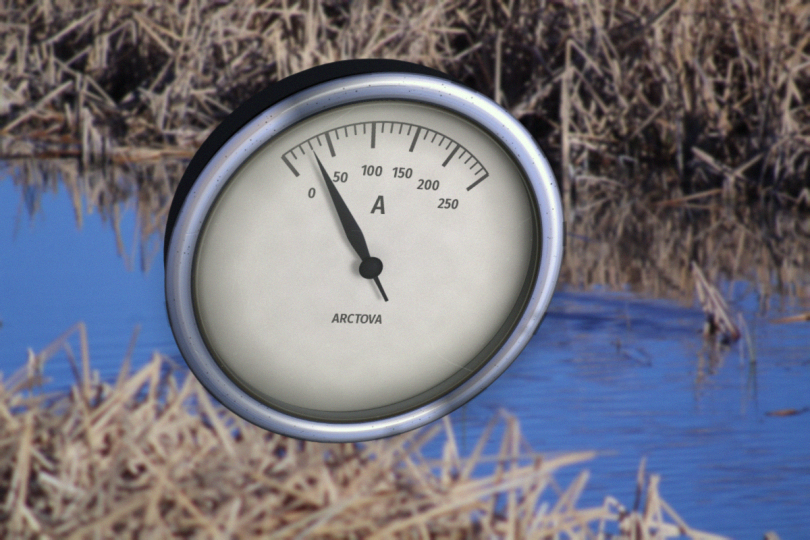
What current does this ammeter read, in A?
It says 30 A
